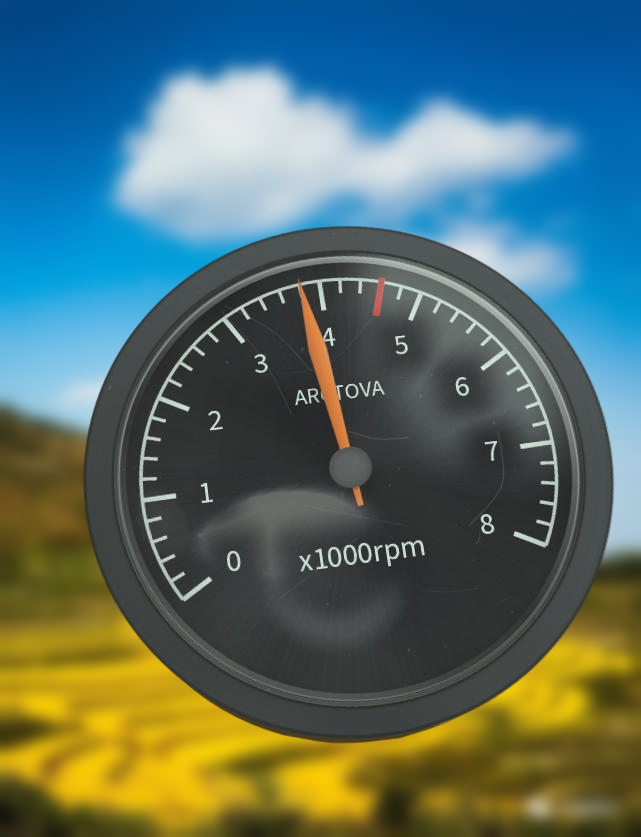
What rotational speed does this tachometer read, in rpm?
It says 3800 rpm
